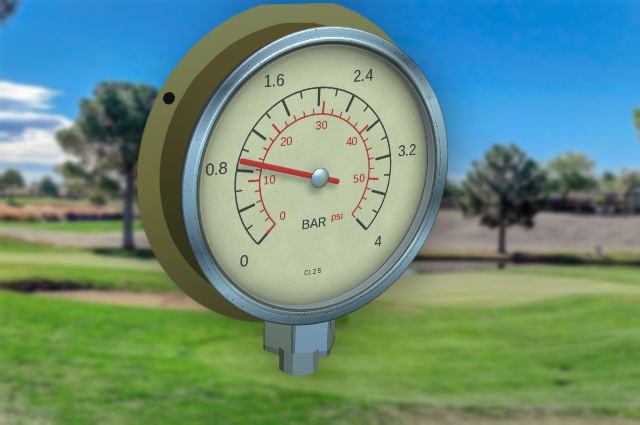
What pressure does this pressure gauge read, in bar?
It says 0.9 bar
